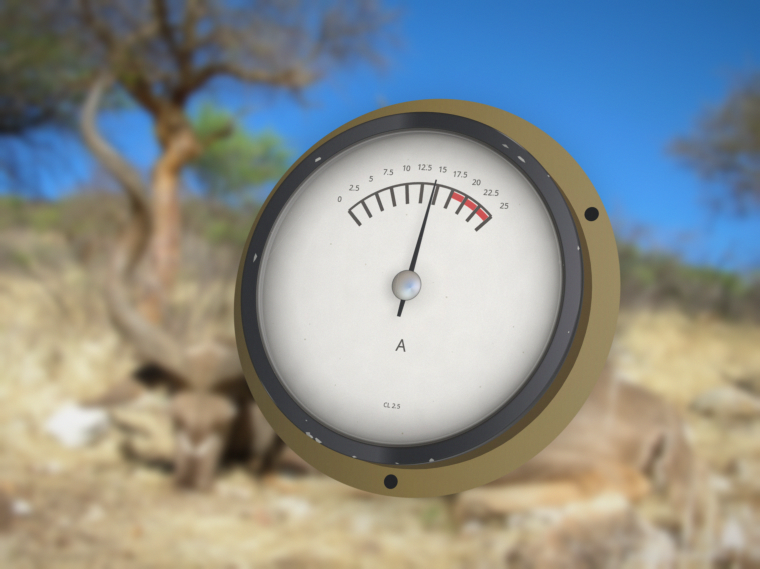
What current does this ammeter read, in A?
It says 15 A
